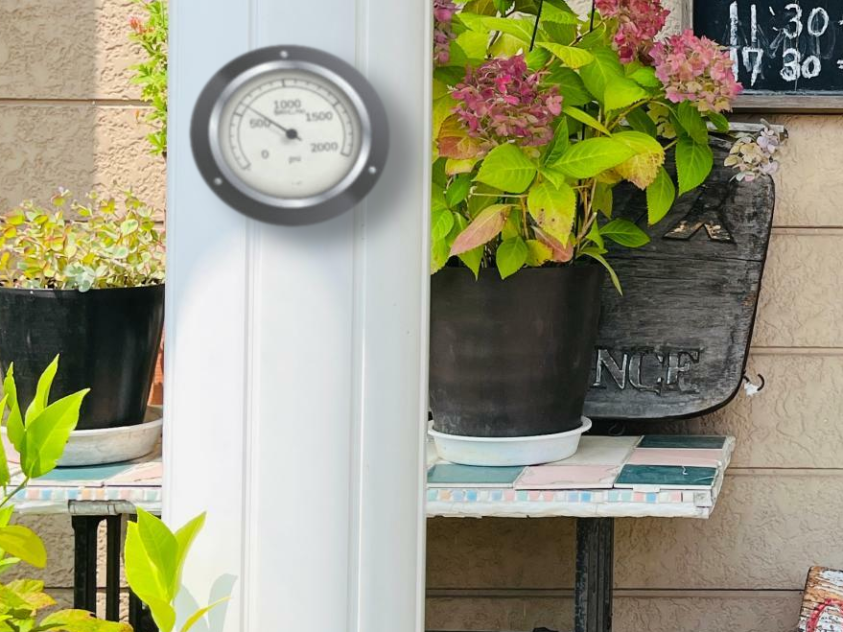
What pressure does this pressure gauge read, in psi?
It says 600 psi
